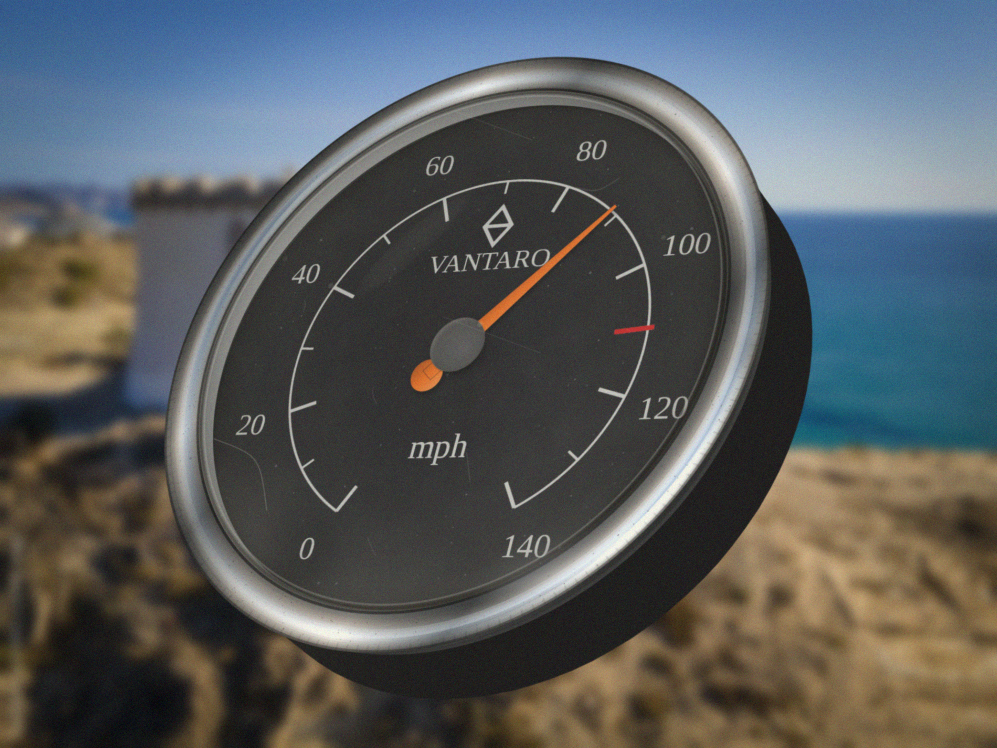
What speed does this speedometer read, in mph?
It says 90 mph
